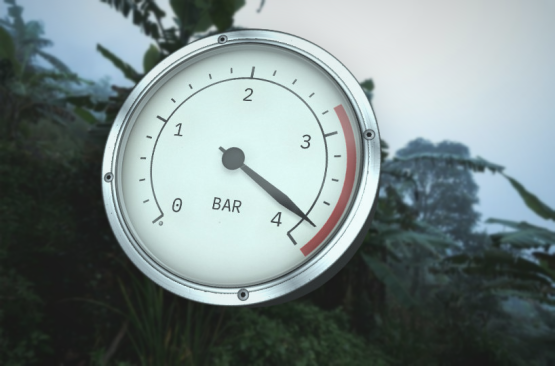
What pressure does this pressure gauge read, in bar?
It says 3.8 bar
